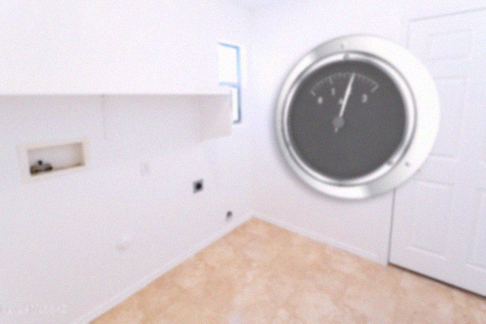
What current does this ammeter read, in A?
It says 2 A
